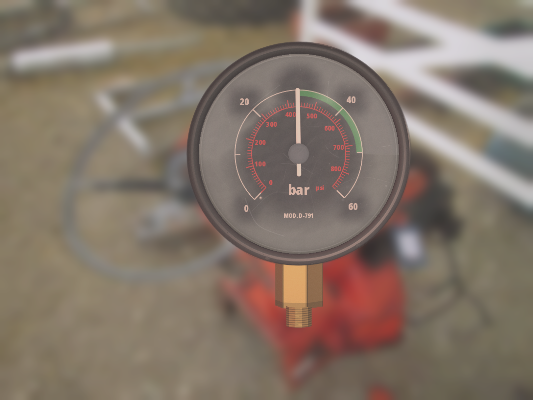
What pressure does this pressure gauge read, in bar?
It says 30 bar
